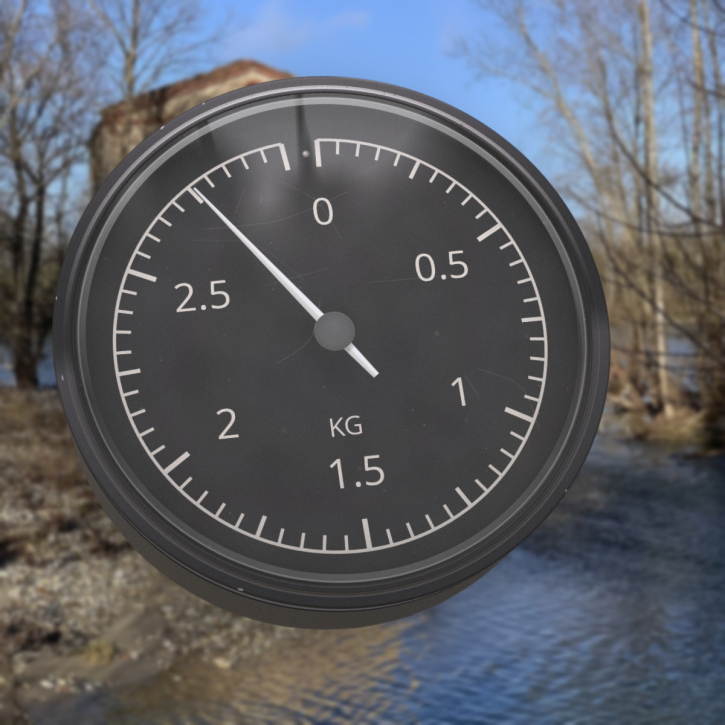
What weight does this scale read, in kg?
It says 2.75 kg
